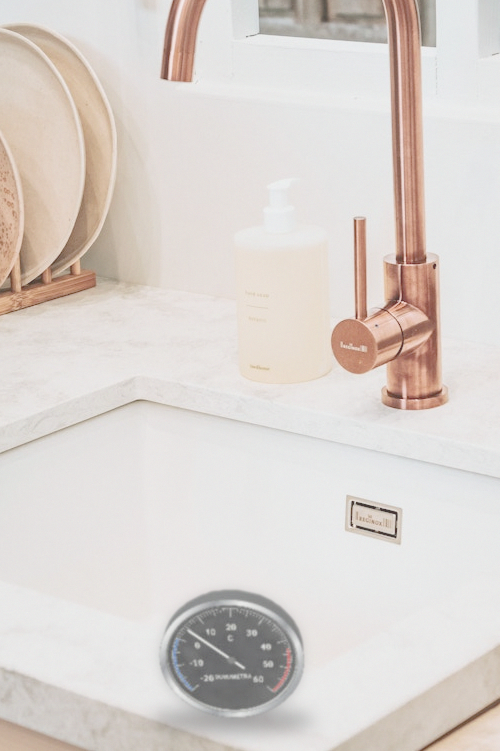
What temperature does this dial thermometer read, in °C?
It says 5 °C
